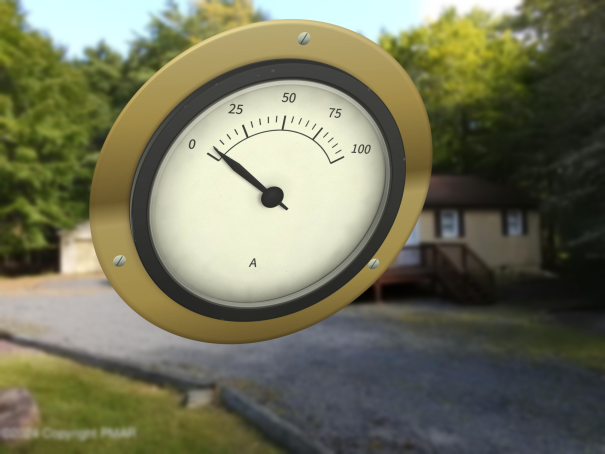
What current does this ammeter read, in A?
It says 5 A
